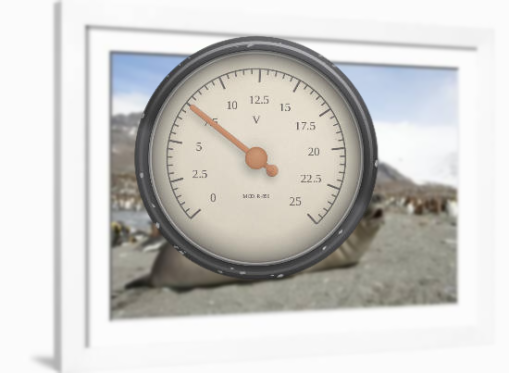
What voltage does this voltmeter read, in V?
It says 7.5 V
